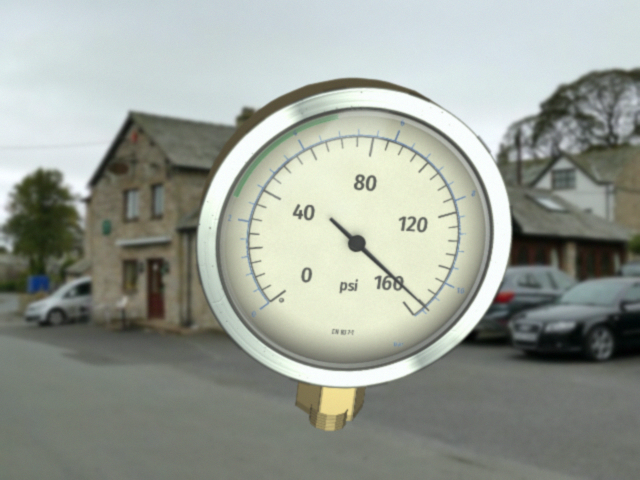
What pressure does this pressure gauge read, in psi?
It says 155 psi
